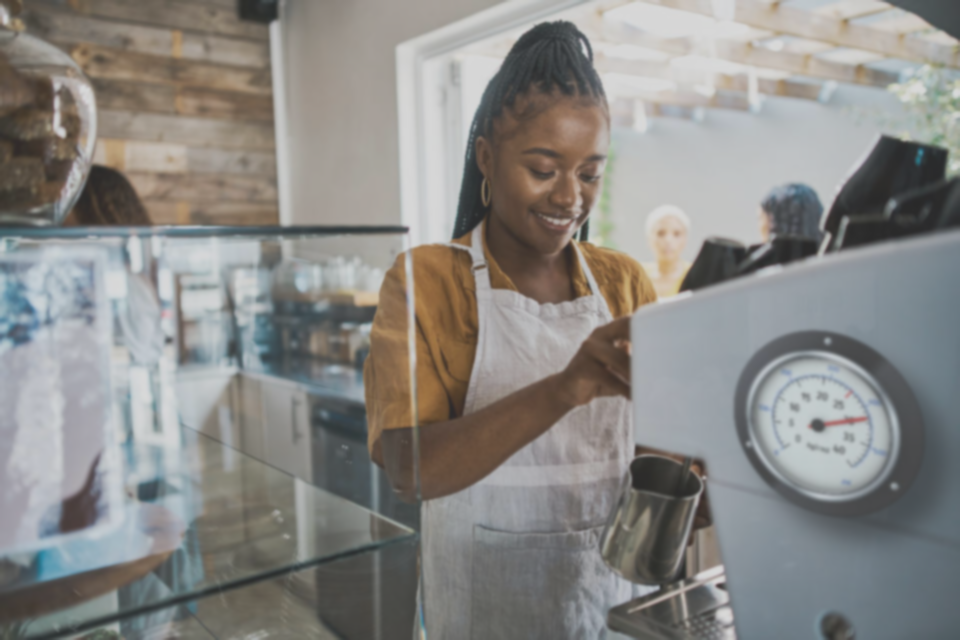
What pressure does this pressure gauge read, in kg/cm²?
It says 30 kg/cm²
